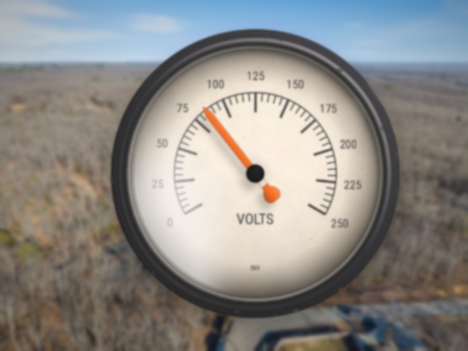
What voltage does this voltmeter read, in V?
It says 85 V
